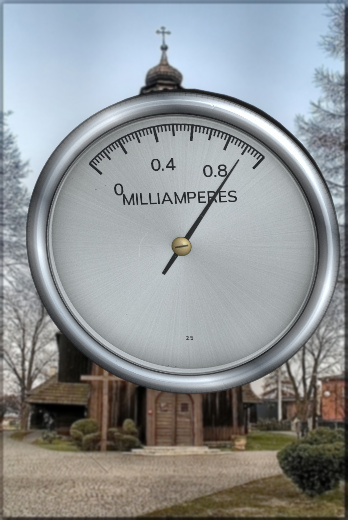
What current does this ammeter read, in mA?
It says 0.9 mA
